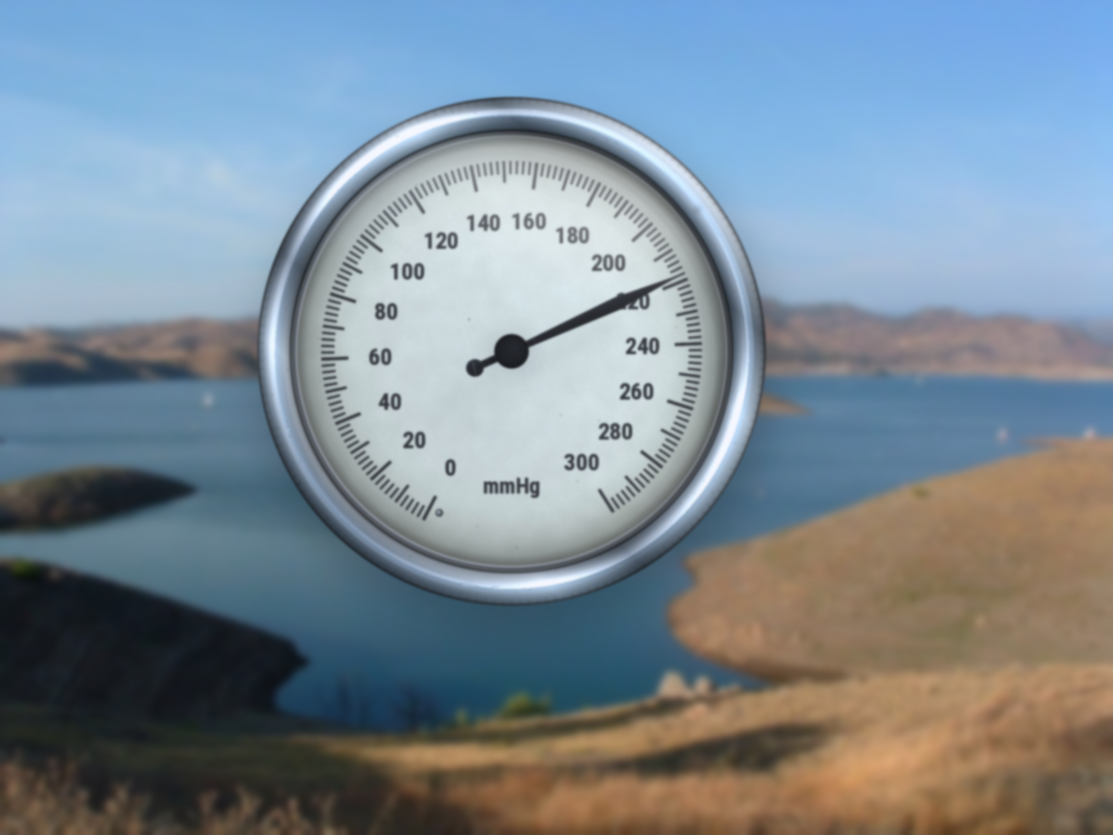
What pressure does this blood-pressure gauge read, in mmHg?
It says 218 mmHg
